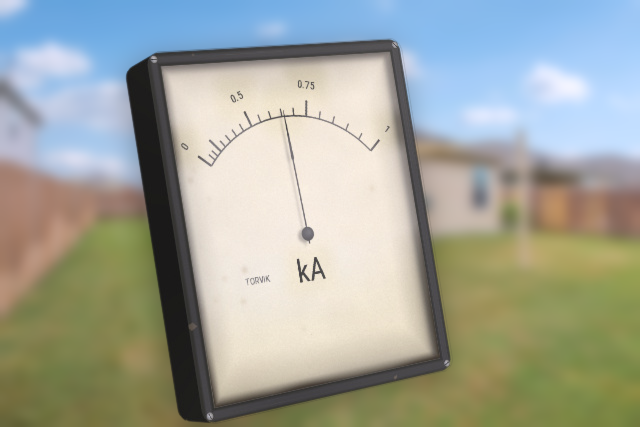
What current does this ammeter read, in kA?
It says 0.65 kA
